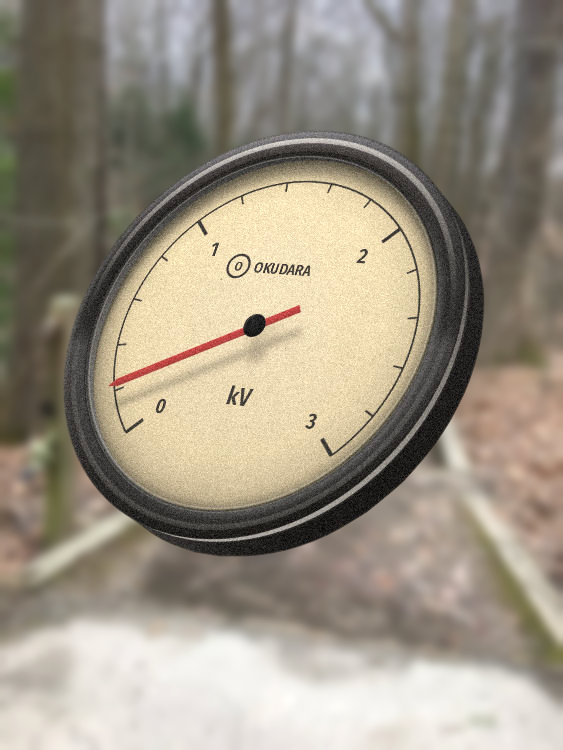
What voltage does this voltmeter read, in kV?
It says 0.2 kV
